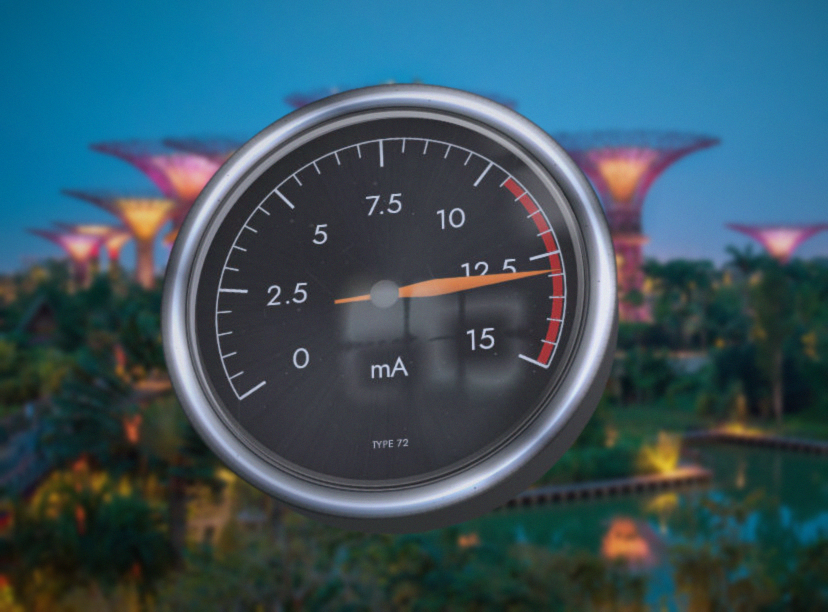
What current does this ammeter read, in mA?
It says 13 mA
